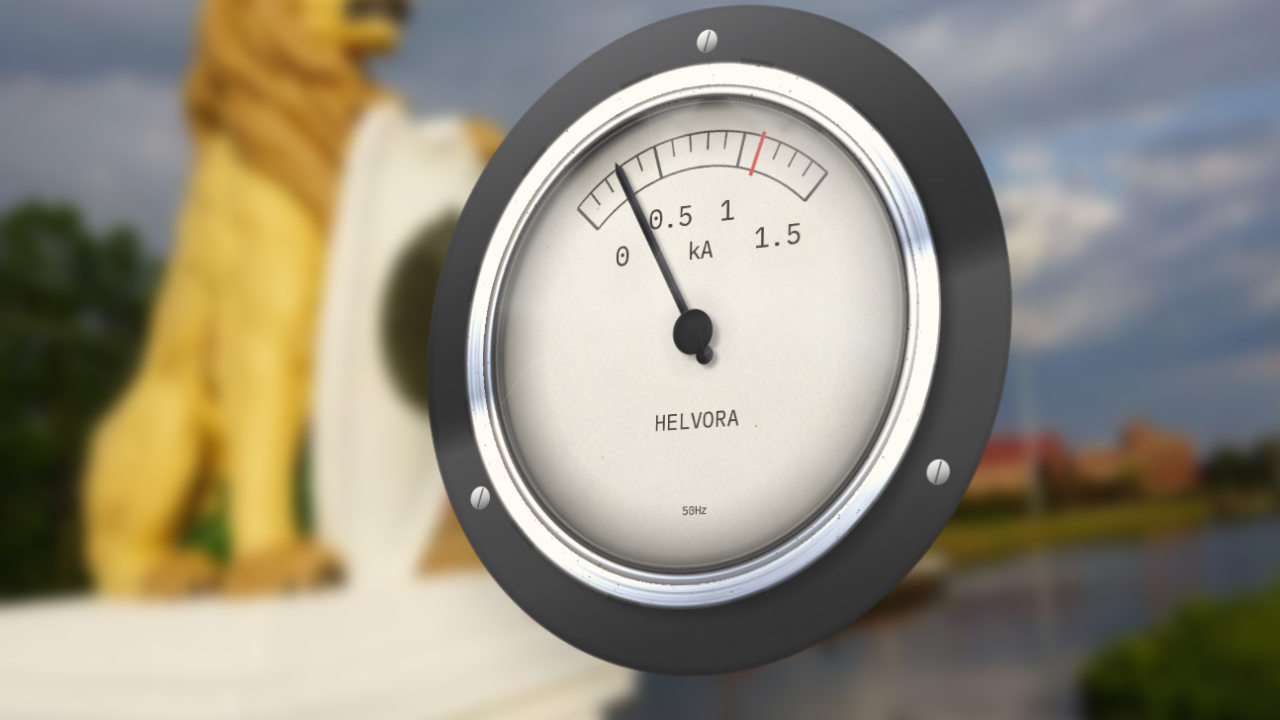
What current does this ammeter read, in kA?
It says 0.3 kA
